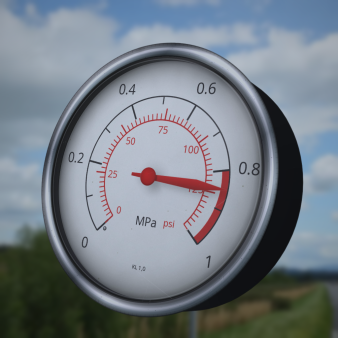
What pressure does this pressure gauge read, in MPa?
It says 0.85 MPa
